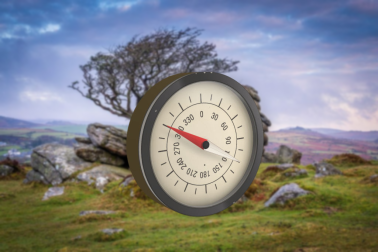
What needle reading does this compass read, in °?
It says 300 °
